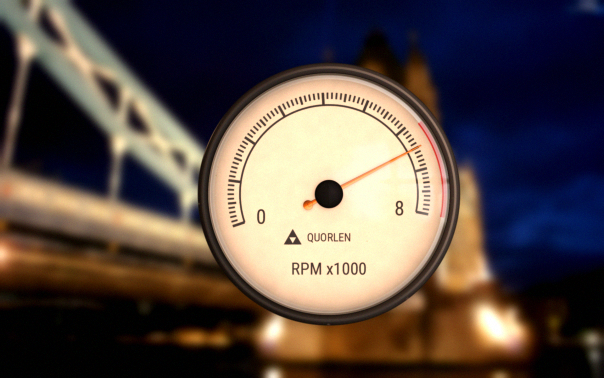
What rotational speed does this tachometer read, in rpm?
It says 6500 rpm
